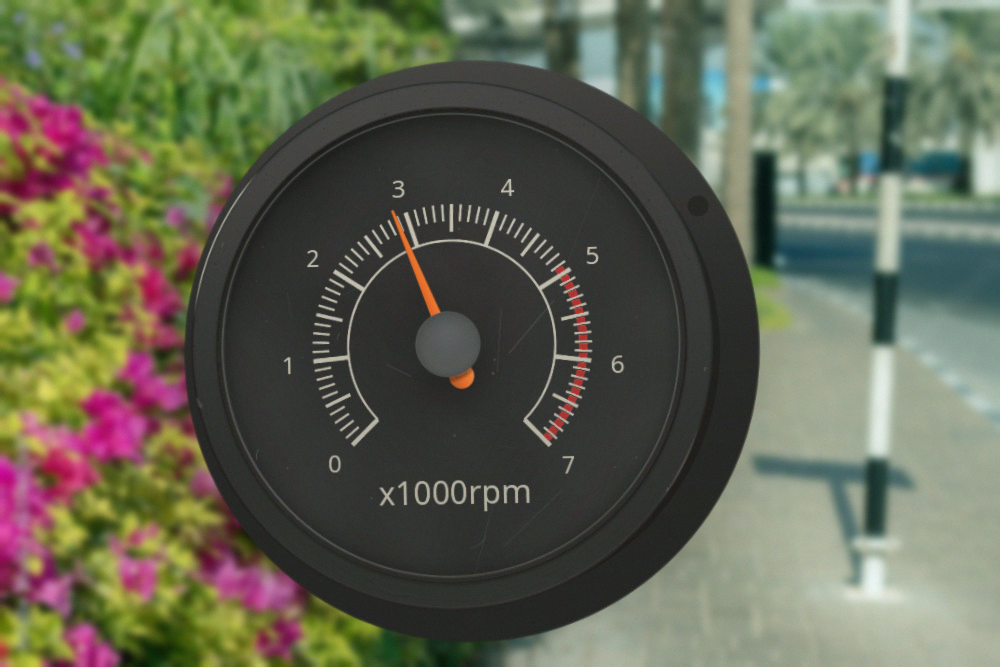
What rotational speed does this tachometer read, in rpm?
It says 2900 rpm
